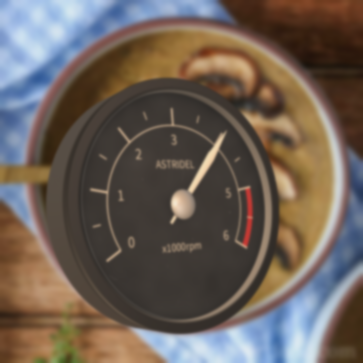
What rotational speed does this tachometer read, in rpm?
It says 4000 rpm
